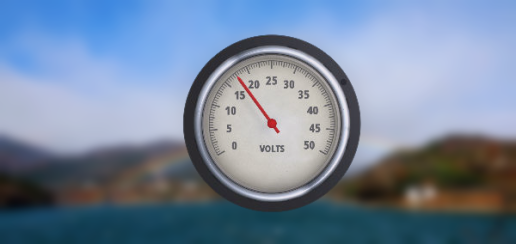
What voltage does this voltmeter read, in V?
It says 17.5 V
